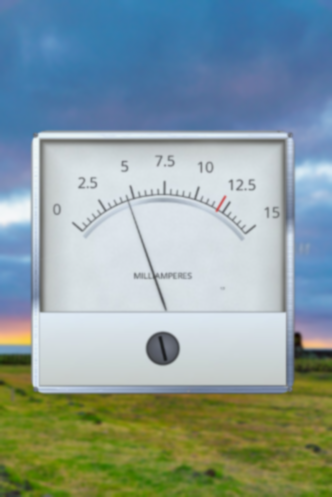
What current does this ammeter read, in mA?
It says 4.5 mA
